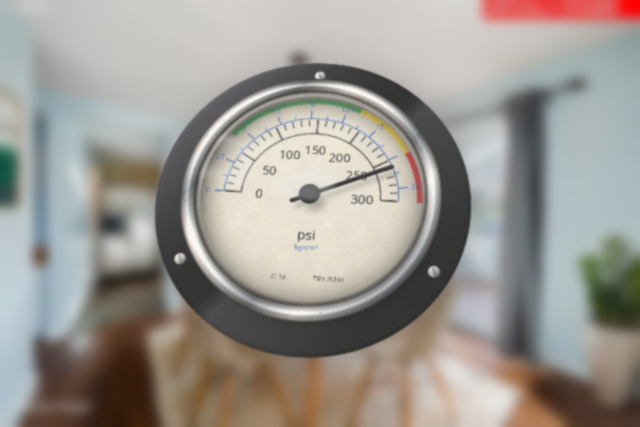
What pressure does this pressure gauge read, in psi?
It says 260 psi
